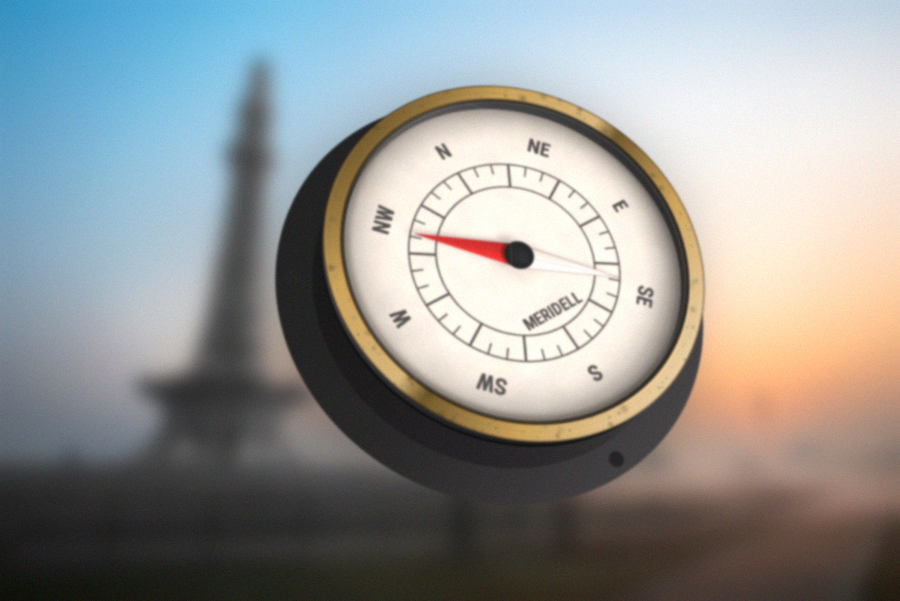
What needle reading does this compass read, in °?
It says 310 °
